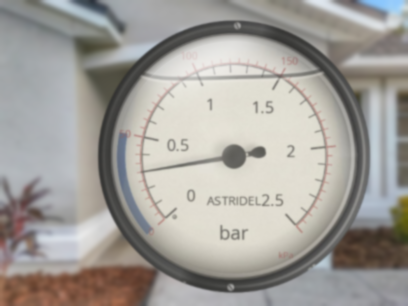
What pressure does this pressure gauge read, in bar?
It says 0.3 bar
